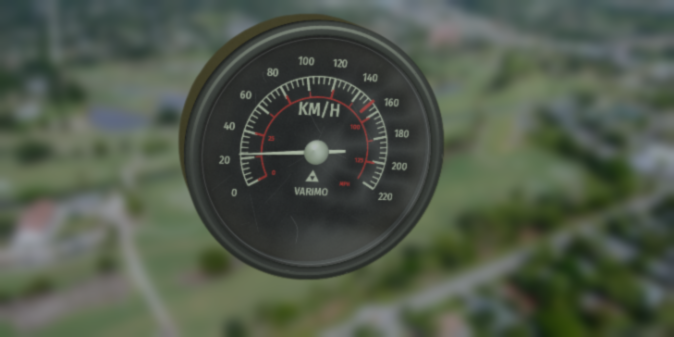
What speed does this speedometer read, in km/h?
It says 24 km/h
